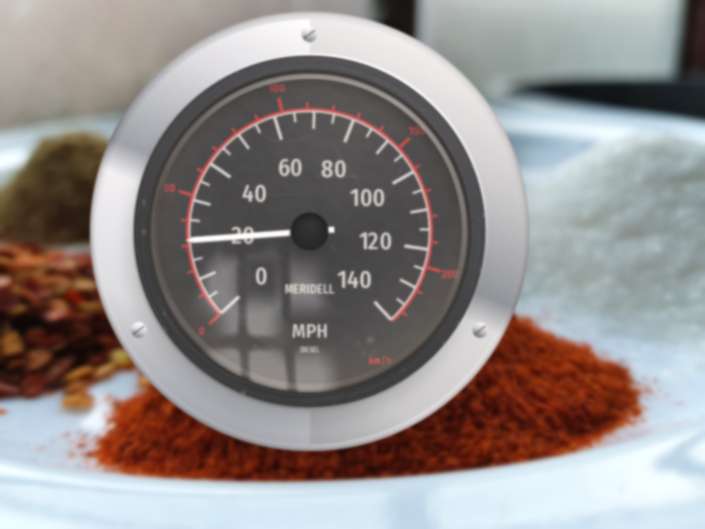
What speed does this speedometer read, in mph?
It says 20 mph
